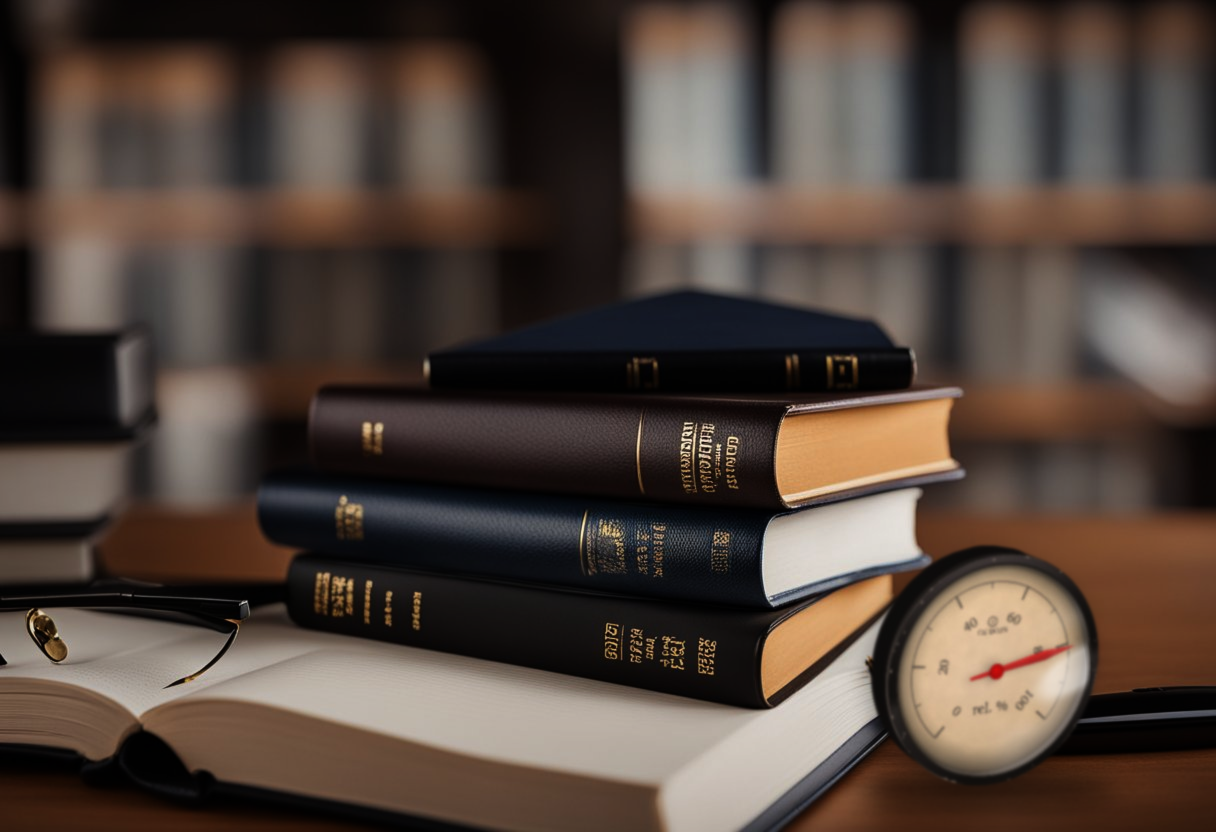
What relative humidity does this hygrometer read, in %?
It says 80 %
